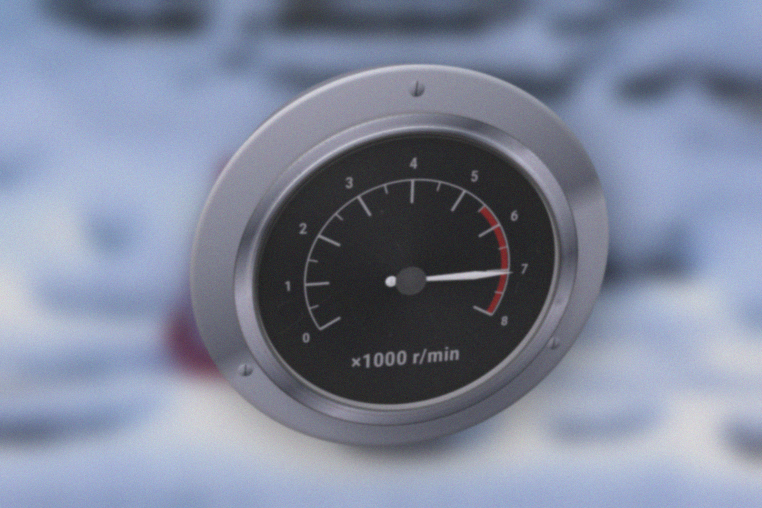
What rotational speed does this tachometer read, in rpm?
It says 7000 rpm
